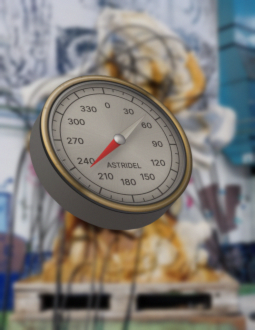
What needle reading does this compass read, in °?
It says 230 °
